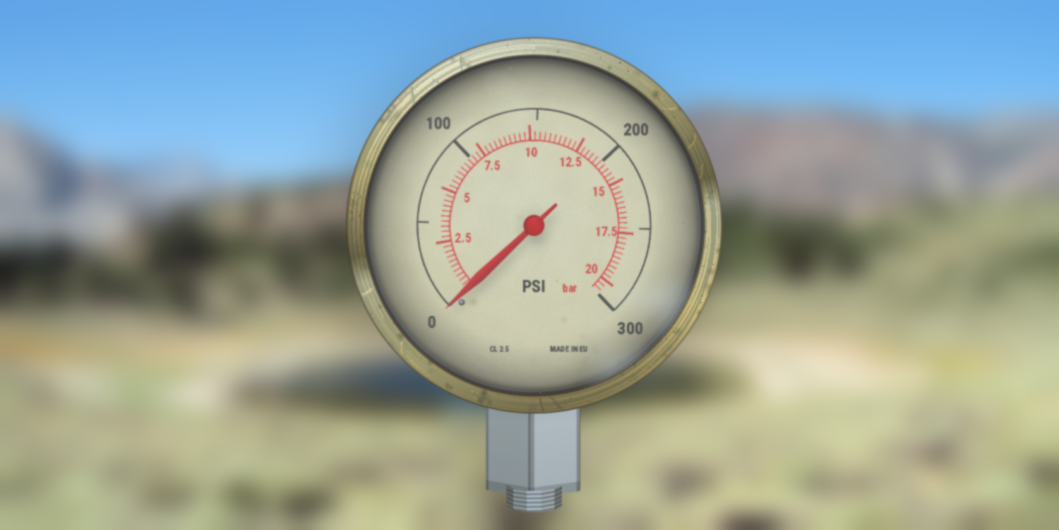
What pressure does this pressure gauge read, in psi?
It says 0 psi
